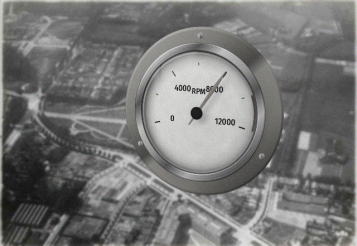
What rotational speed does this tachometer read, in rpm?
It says 8000 rpm
